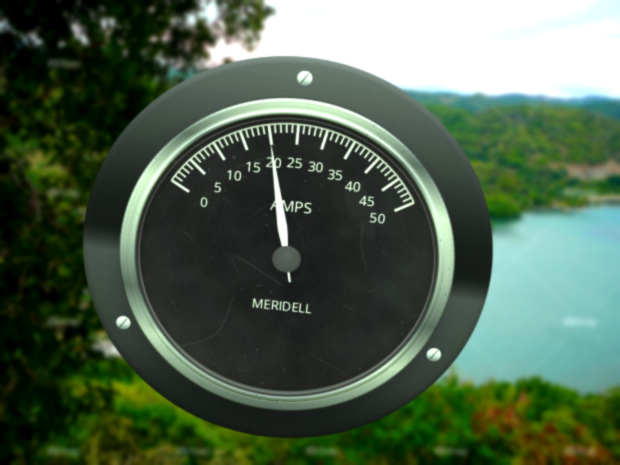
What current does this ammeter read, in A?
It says 20 A
